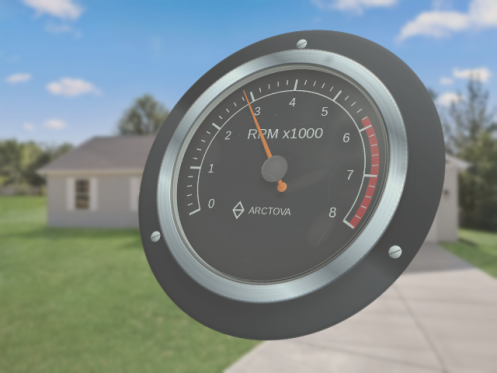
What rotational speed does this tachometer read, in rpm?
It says 2900 rpm
